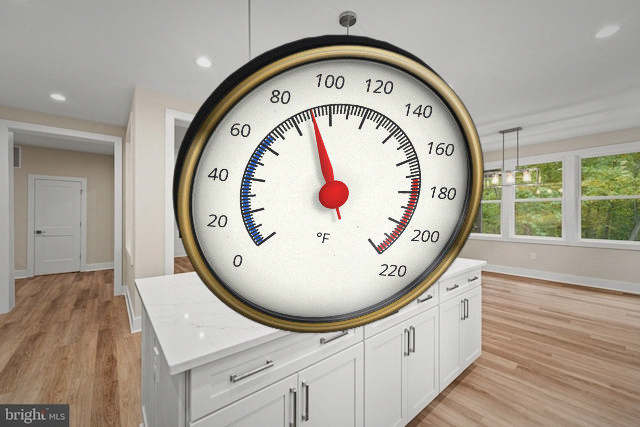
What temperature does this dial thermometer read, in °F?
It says 90 °F
